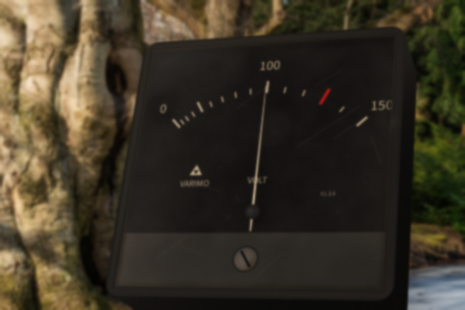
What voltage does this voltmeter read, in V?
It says 100 V
